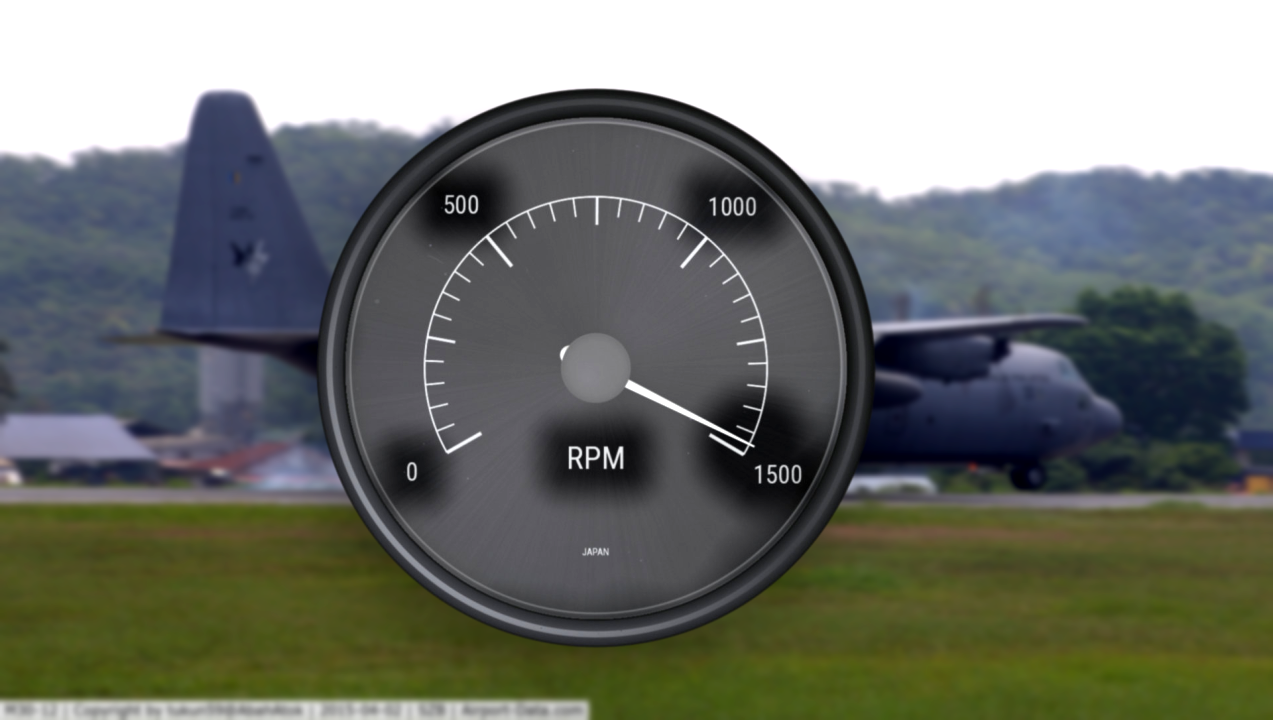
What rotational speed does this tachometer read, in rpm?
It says 1475 rpm
